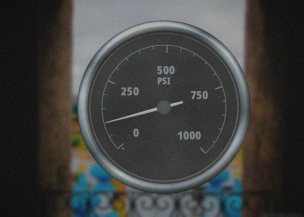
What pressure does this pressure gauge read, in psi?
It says 100 psi
